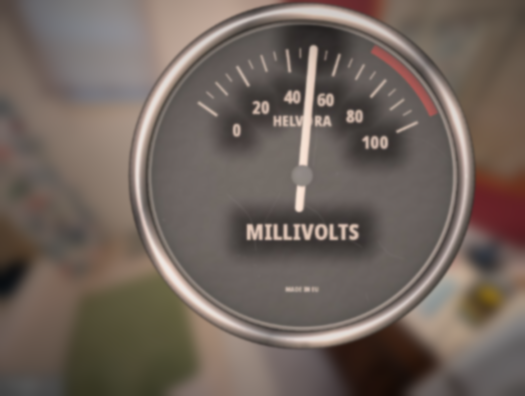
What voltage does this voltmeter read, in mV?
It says 50 mV
